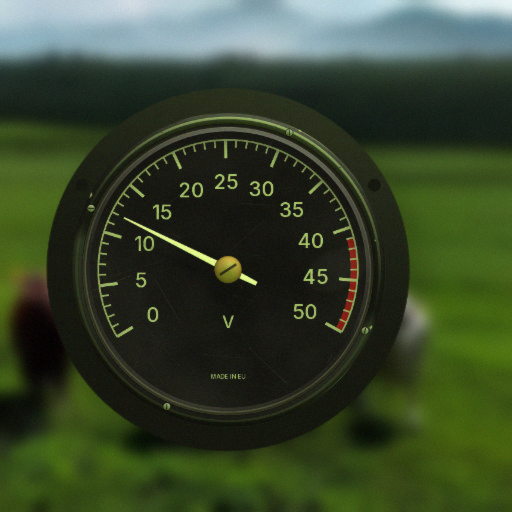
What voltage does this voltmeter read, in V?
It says 12 V
